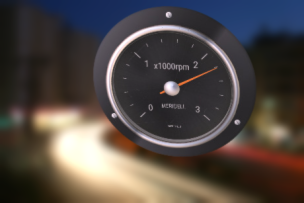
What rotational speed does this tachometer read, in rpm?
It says 2200 rpm
